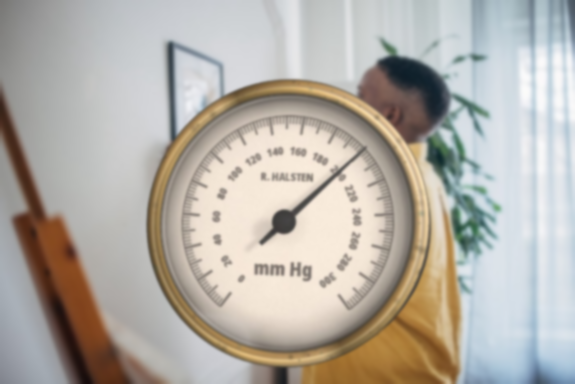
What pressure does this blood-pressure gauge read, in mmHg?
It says 200 mmHg
